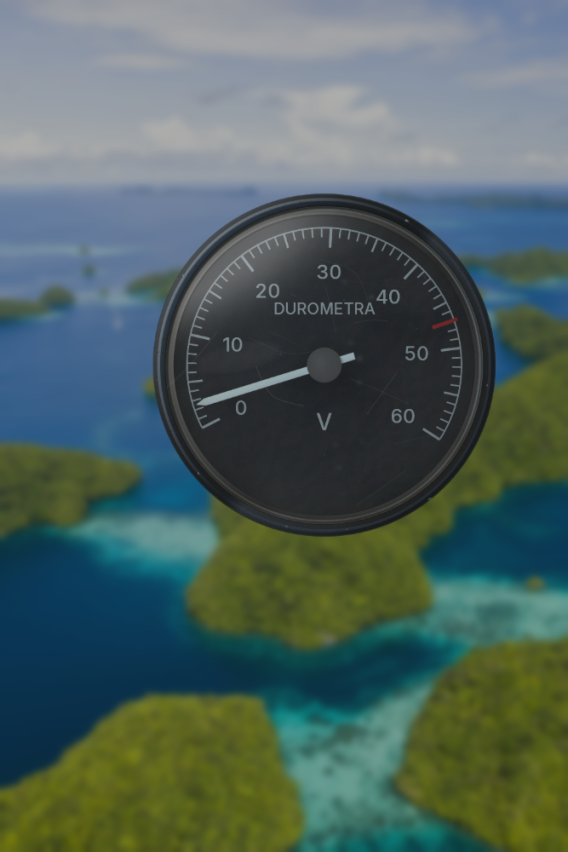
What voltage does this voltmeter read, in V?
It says 2.5 V
